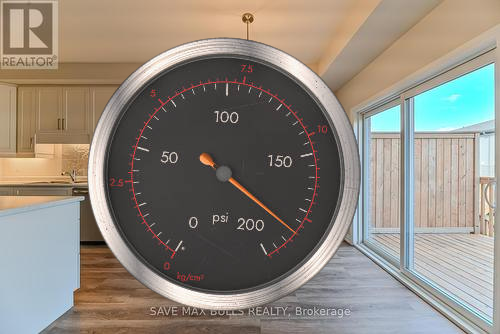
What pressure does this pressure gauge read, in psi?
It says 185 psi
